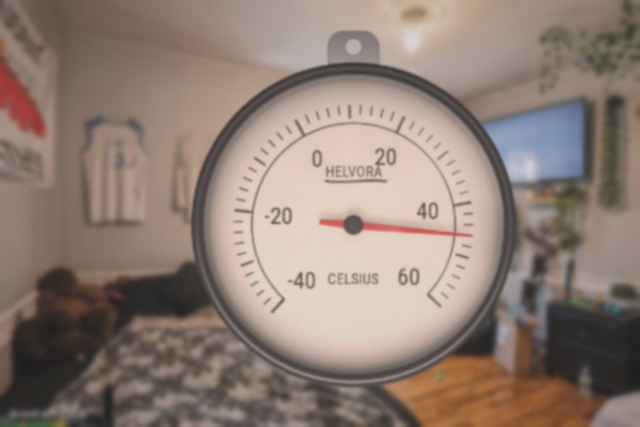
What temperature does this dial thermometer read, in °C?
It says 46 °C
